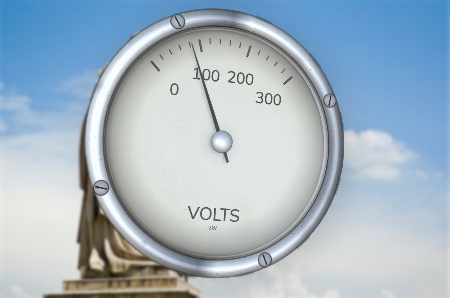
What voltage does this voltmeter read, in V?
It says 80 V
